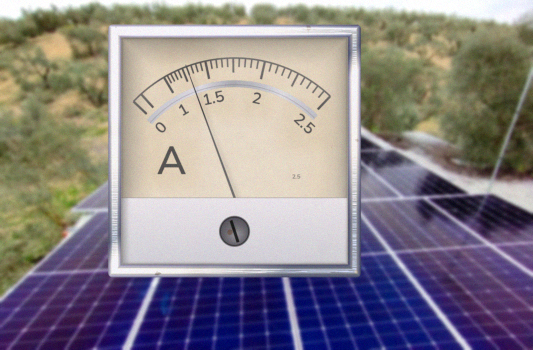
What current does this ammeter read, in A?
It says 1.3 A
